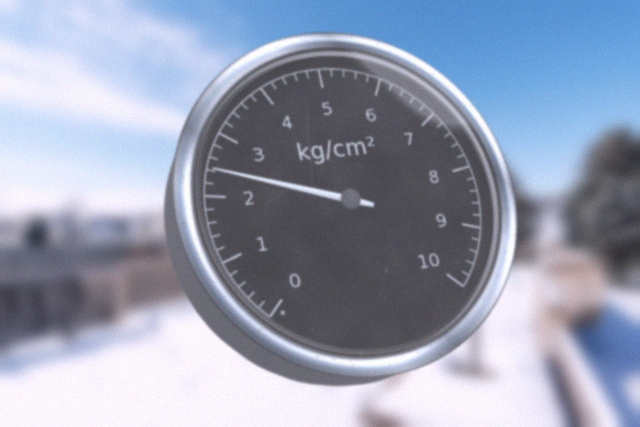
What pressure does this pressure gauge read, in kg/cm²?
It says 2.4 kg/cm²
